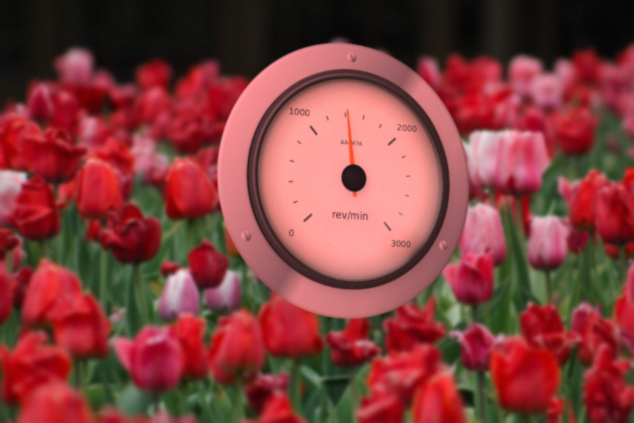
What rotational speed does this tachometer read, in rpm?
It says 1400 rpm
